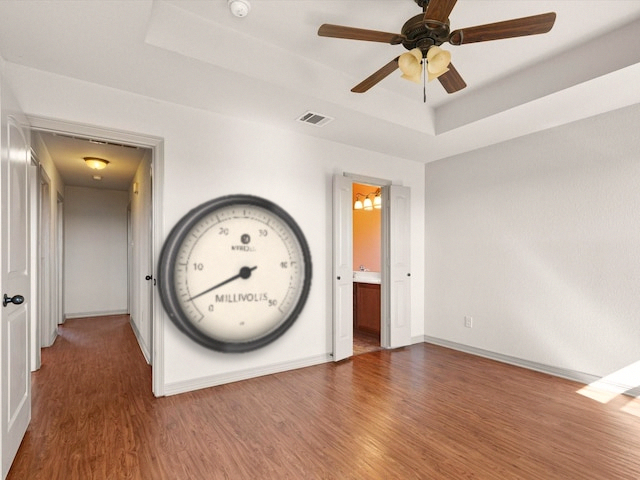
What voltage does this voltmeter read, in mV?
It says 4 mV
